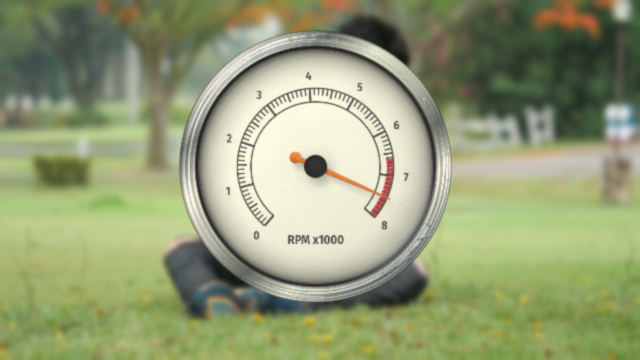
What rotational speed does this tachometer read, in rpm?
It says 7500 rpm
